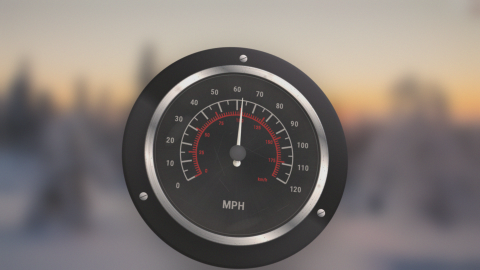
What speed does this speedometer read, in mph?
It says 62.5 mph
